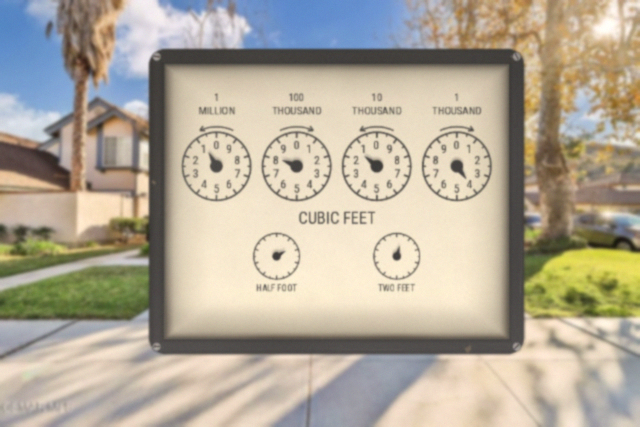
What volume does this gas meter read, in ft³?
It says 81400 ft³
